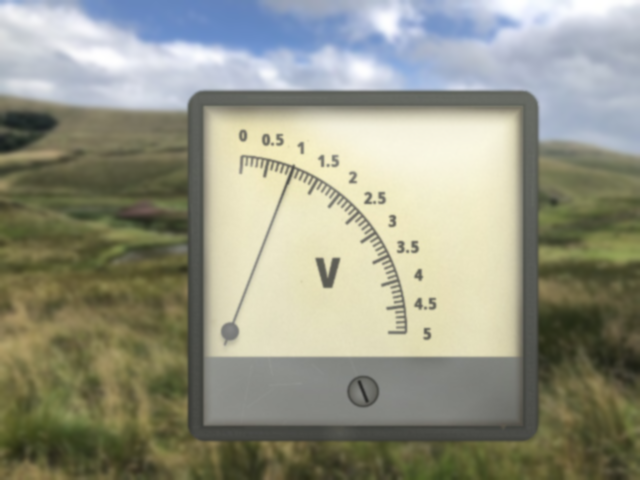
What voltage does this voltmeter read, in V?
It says 1 V
